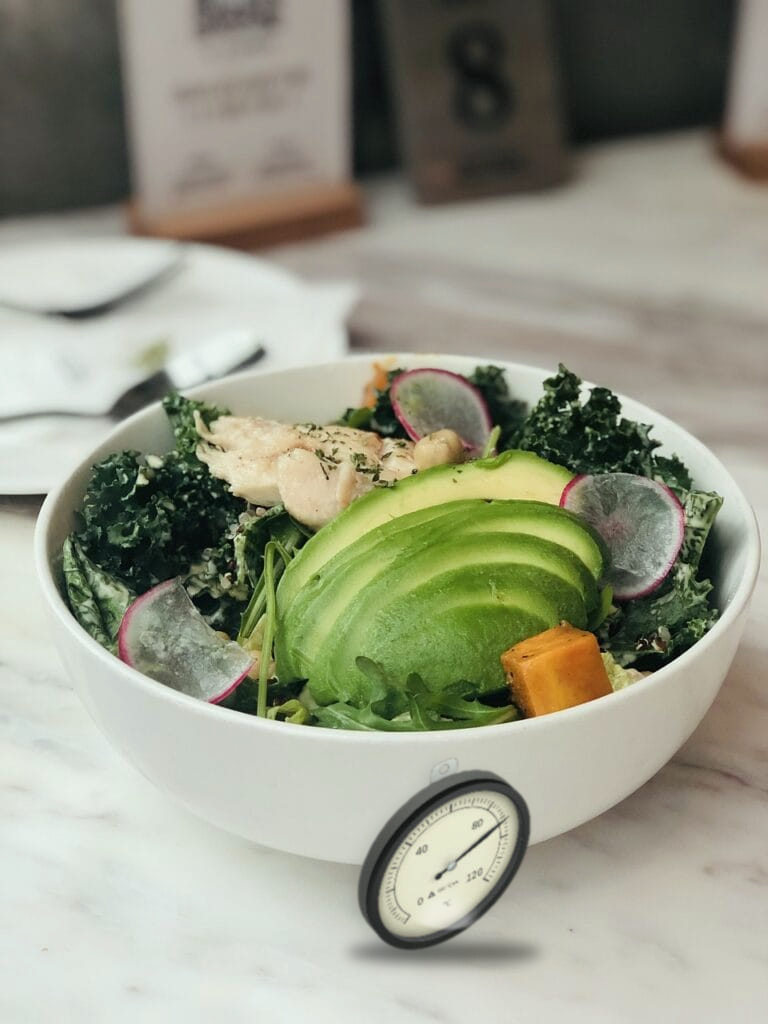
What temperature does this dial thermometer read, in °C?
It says 90 °C
